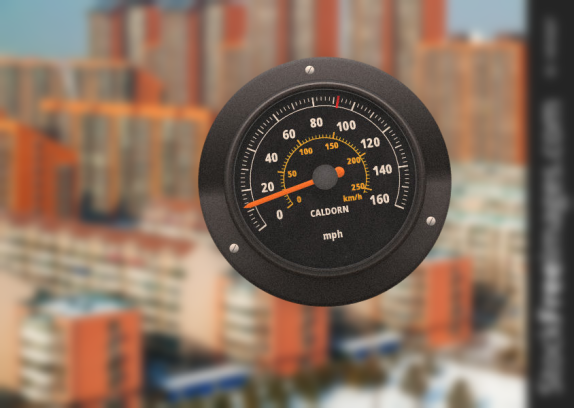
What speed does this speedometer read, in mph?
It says 12 mph
